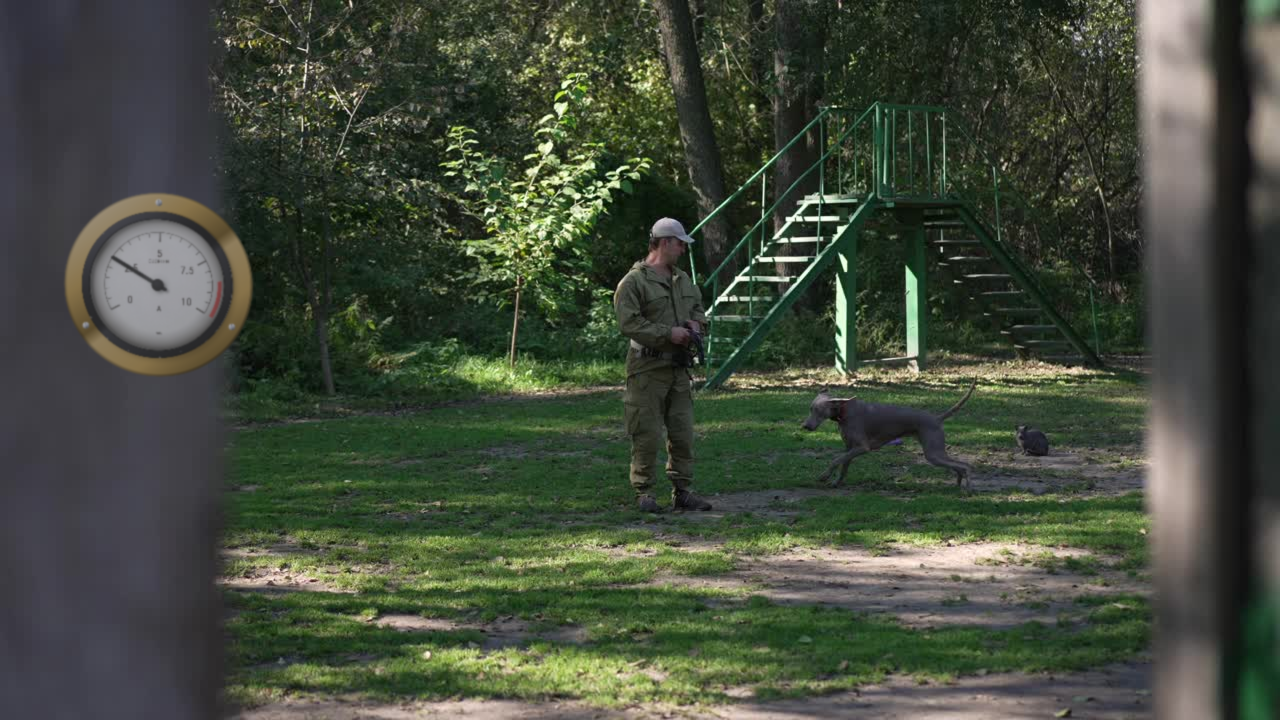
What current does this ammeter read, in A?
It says 2.5 A
